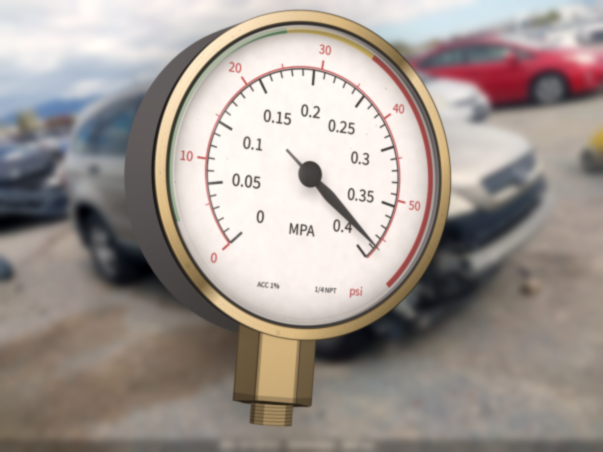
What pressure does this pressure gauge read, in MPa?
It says 0.39 MPa
